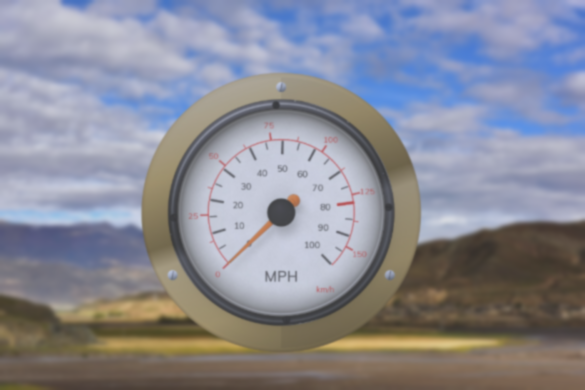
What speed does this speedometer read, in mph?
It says 0 mph
